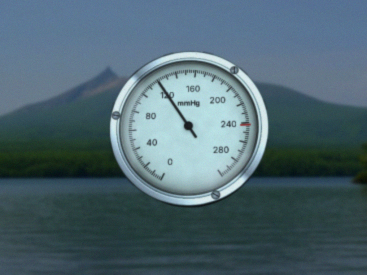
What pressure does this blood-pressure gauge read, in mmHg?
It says 120 mmHg
